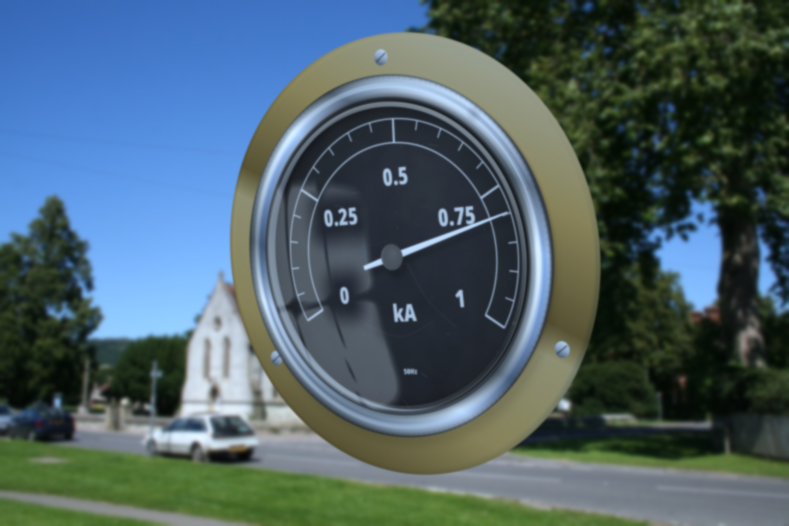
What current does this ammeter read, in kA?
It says 0.8 kA
